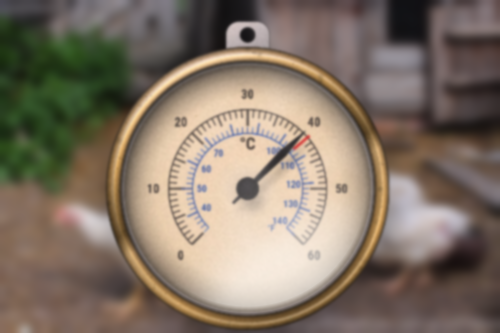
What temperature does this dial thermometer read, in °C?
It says 40 °C
